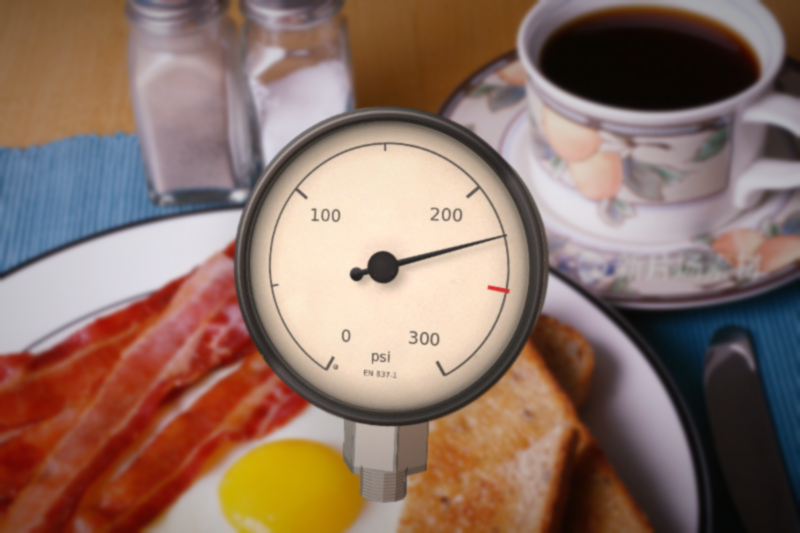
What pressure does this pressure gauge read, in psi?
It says 225 psi
